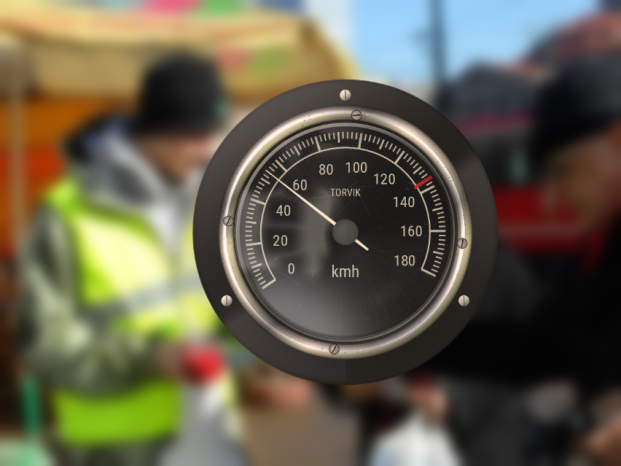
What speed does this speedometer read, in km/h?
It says 54 km/h
